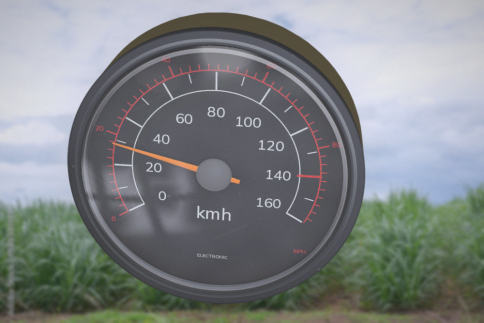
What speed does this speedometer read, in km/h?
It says 30 km/h
